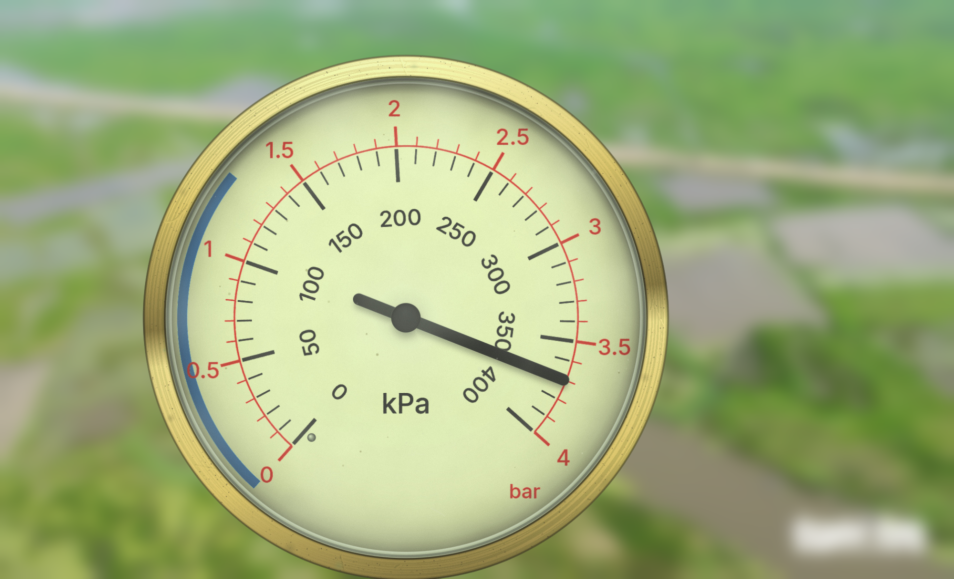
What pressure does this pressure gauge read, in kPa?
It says 370 kPa
